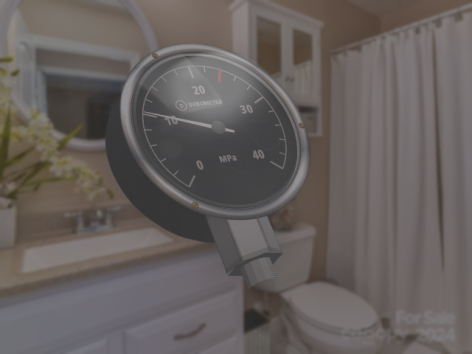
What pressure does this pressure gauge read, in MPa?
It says 10 MPa
